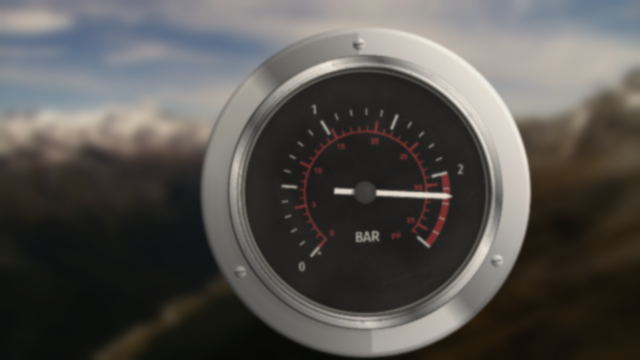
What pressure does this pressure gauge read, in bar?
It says 2.15 bar
